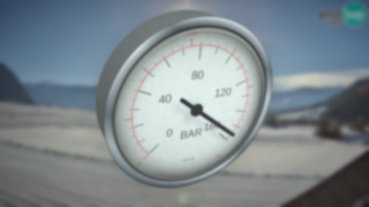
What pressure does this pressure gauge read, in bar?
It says 155 bar
